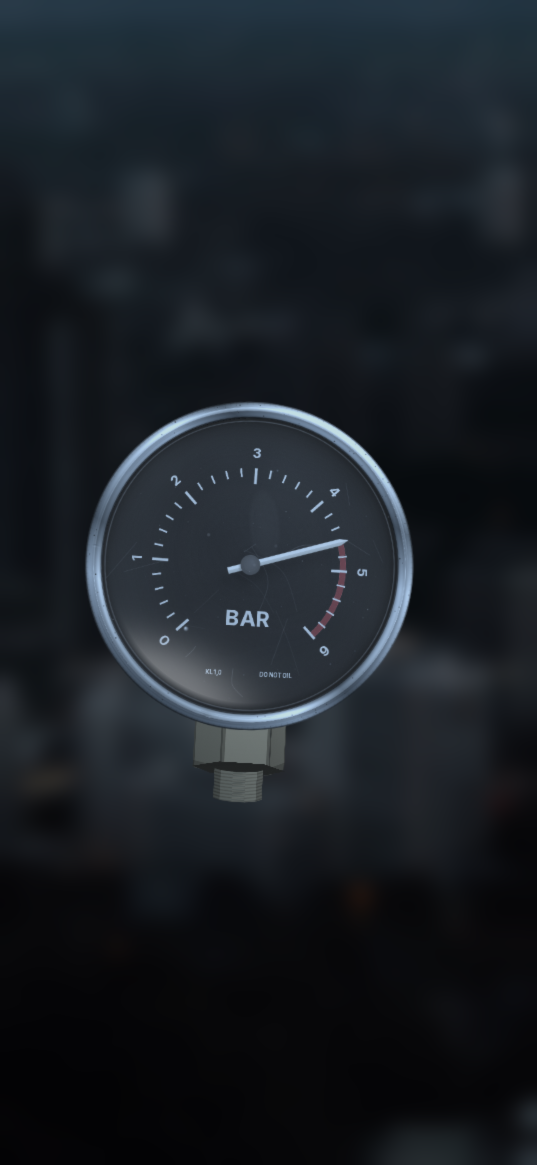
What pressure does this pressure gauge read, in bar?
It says 4.6 bar
